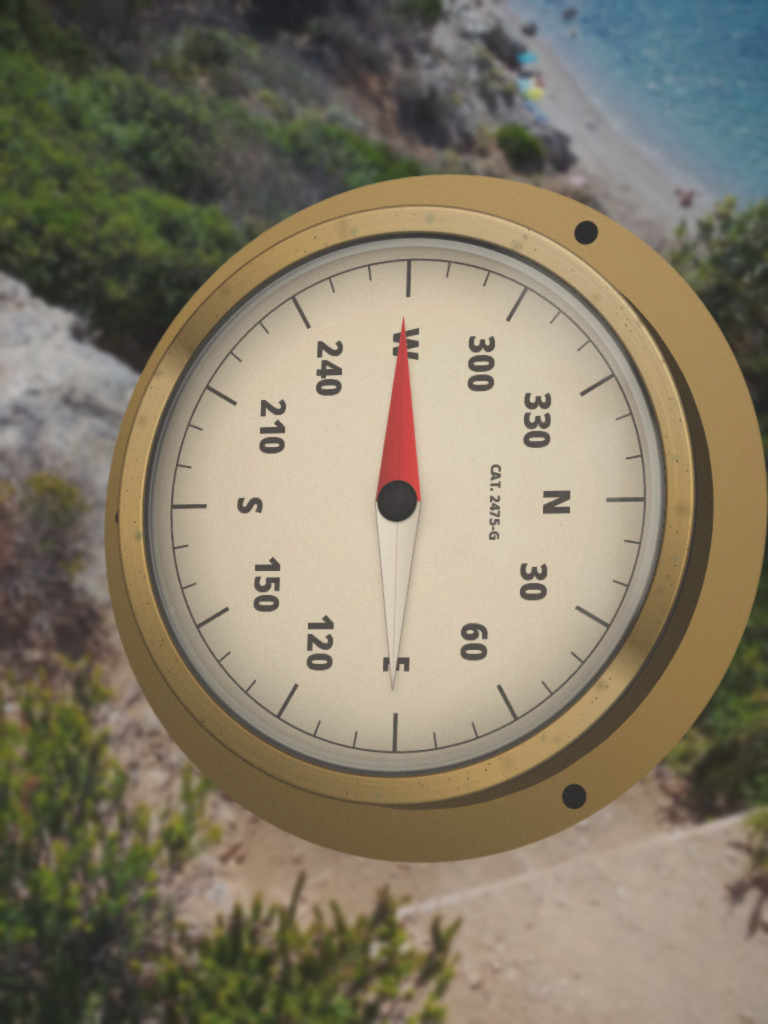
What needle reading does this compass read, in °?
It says 270 °
